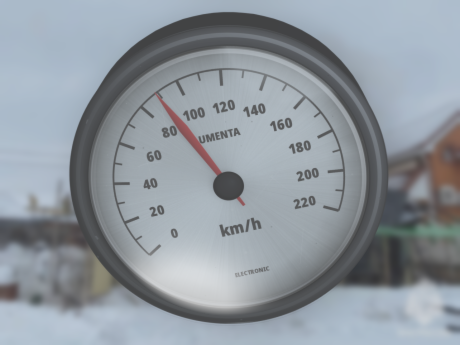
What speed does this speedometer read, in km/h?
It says 90 km/h
